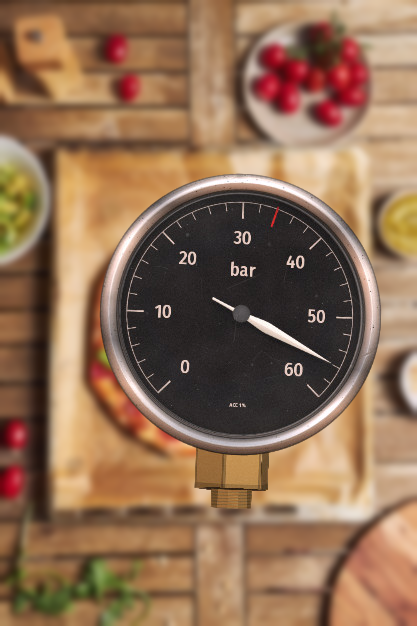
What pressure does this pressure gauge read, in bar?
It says 56 bar
